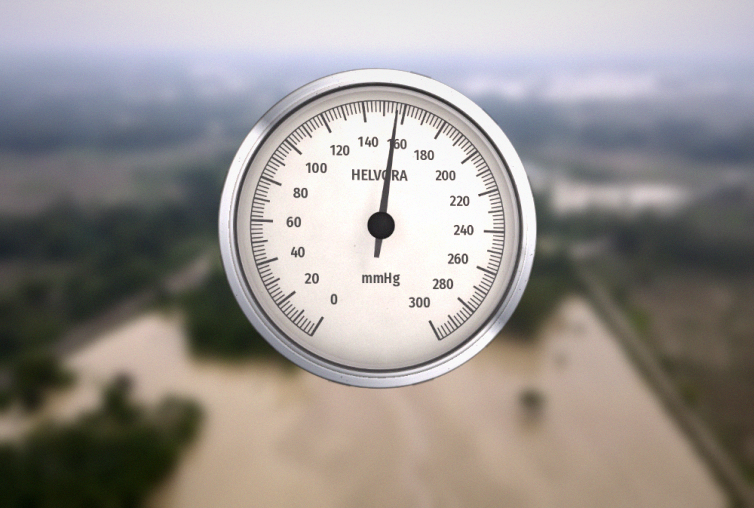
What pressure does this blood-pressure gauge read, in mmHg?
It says 156 mmHg
